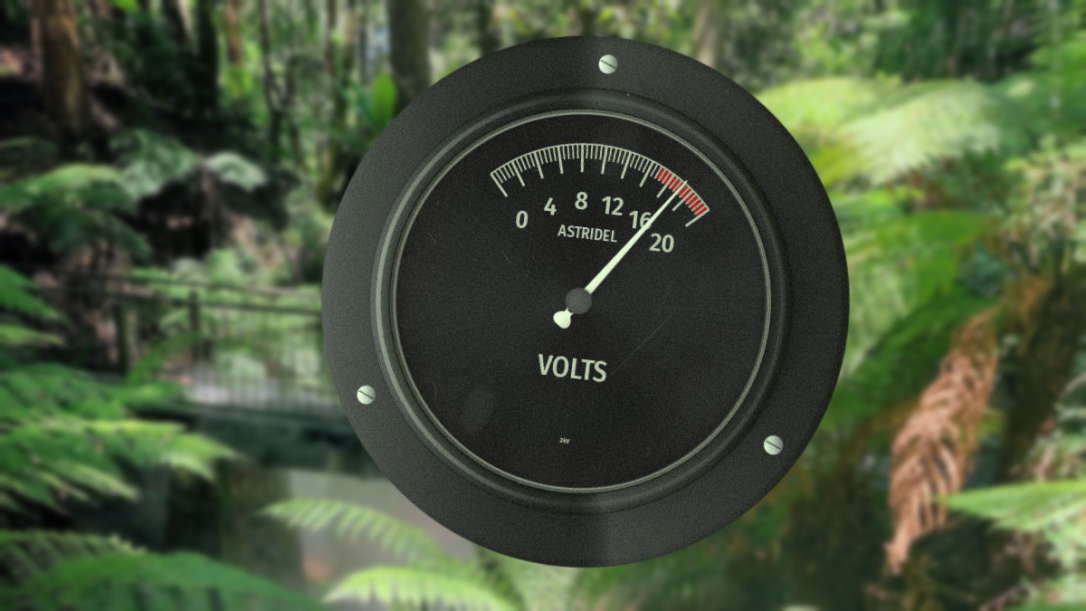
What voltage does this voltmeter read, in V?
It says 17.2 V
